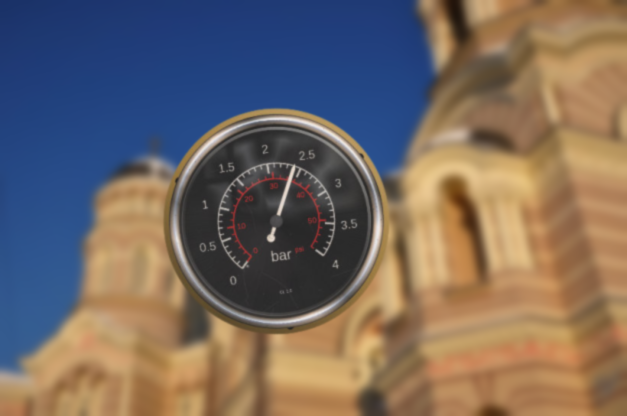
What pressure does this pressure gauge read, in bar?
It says 2.4 bar
